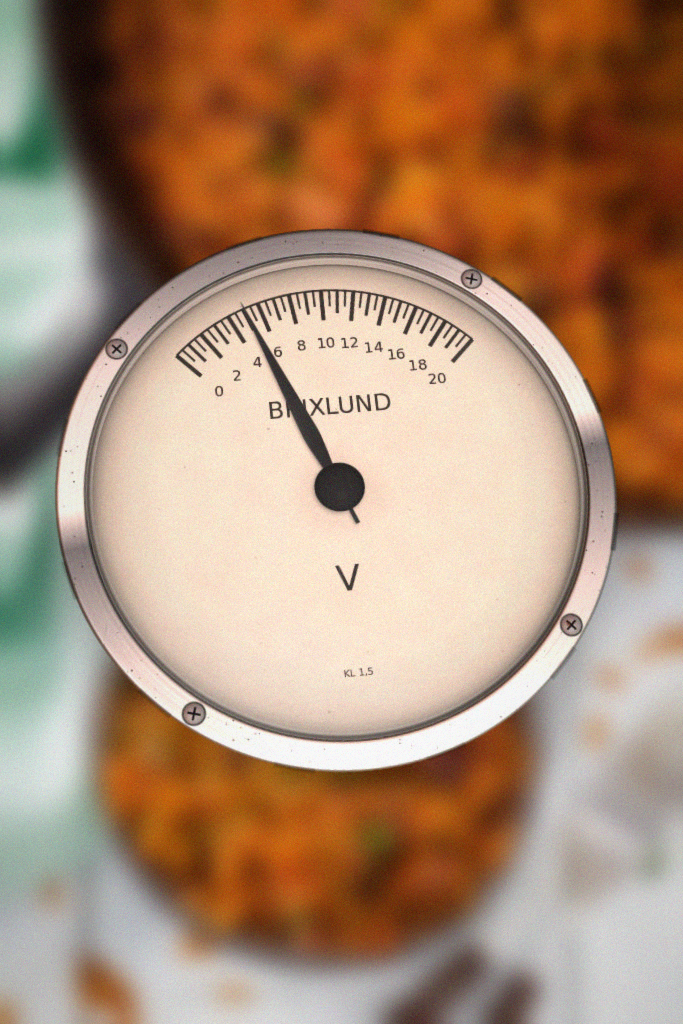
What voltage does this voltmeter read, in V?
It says 5 V
